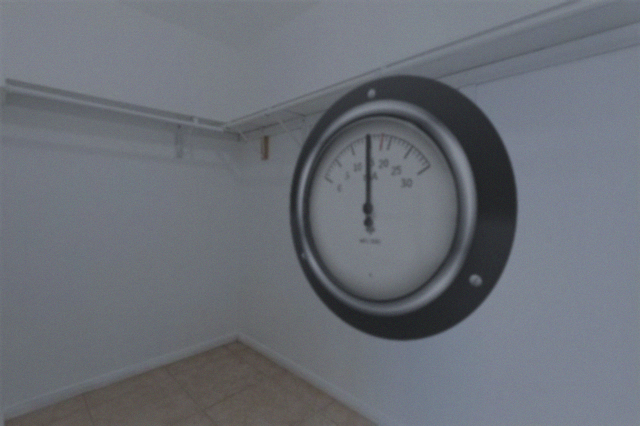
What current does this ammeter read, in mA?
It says 15 mA
